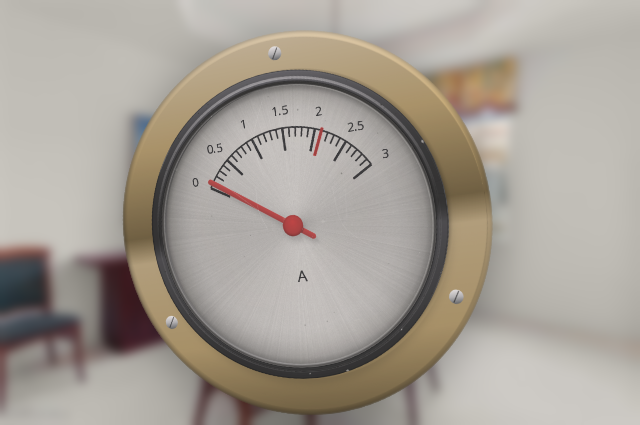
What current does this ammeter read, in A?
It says 0.1 A
